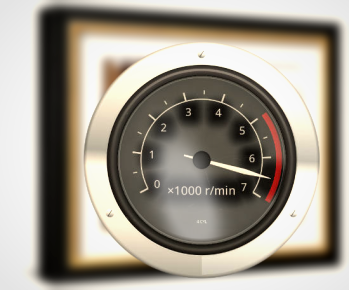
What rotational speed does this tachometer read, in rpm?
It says 6500 rpm
